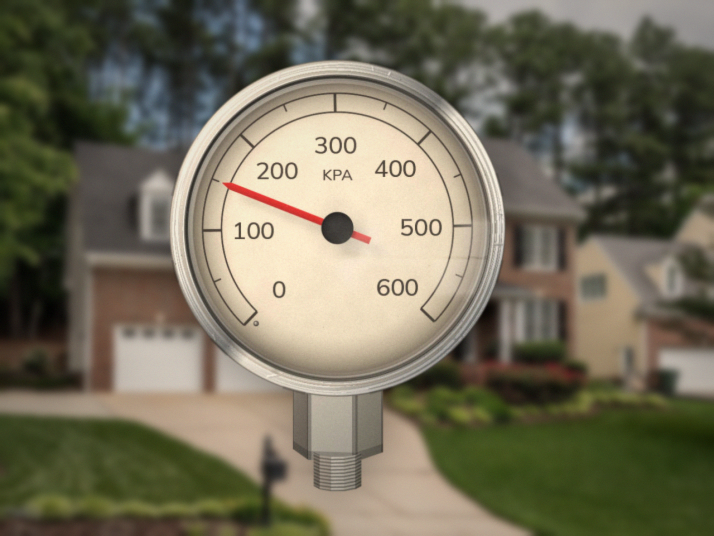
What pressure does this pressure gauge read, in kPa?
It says 150 kPa
